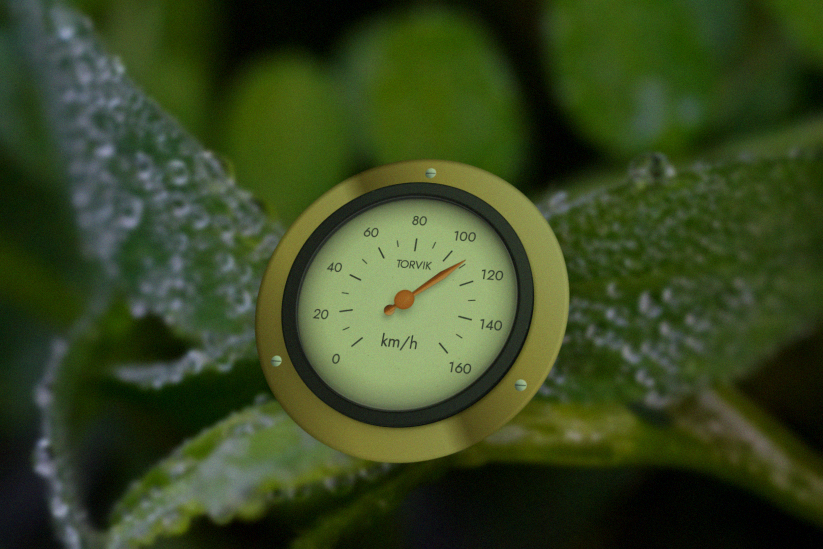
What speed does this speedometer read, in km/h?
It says 110 km/h
